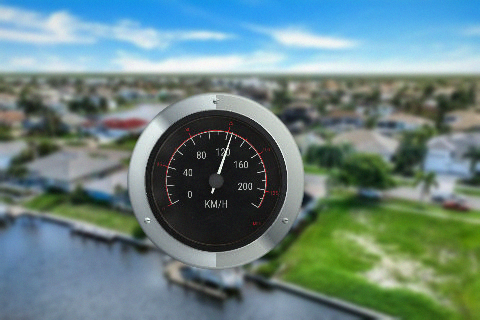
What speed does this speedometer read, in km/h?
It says 125 km/h
